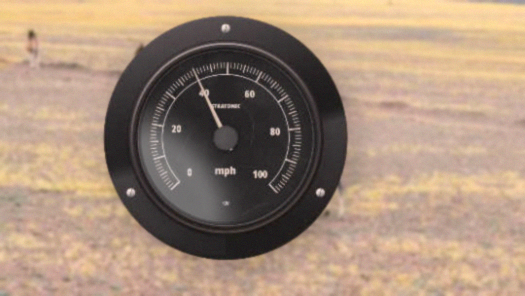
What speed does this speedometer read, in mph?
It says 40 mph
